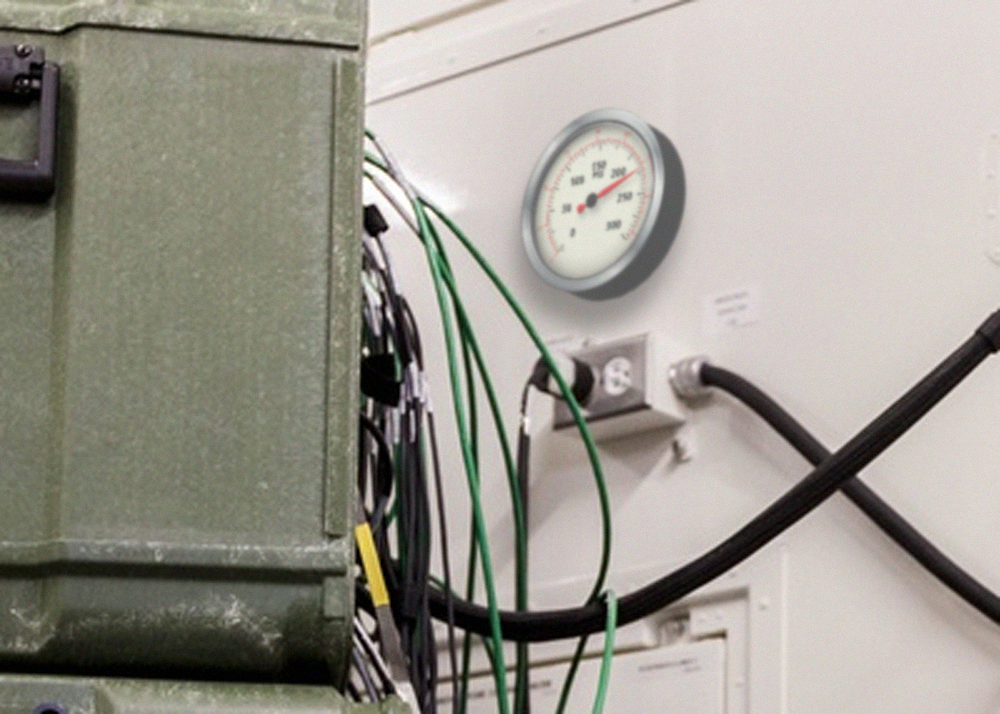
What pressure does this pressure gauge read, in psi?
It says 225 psi
